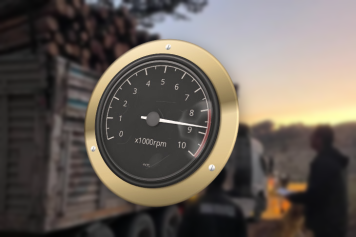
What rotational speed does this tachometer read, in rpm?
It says 8750 rpm
